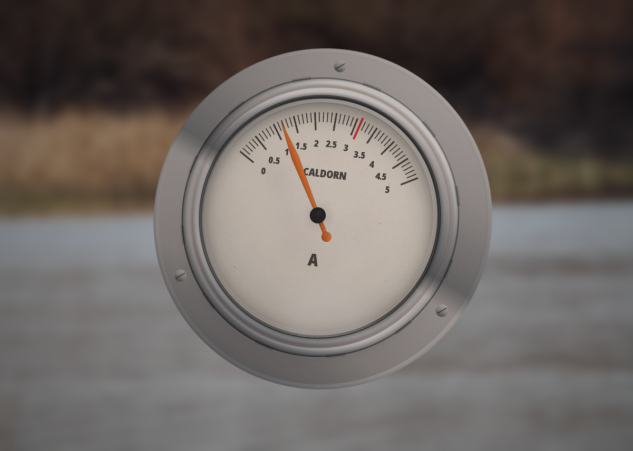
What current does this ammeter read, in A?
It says 1.2 A
